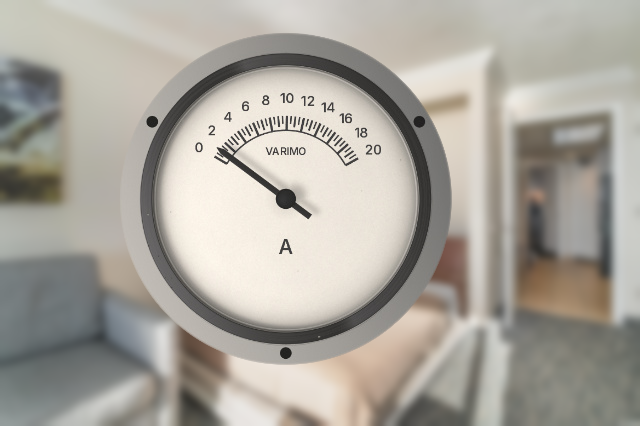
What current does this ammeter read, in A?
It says 1 A
